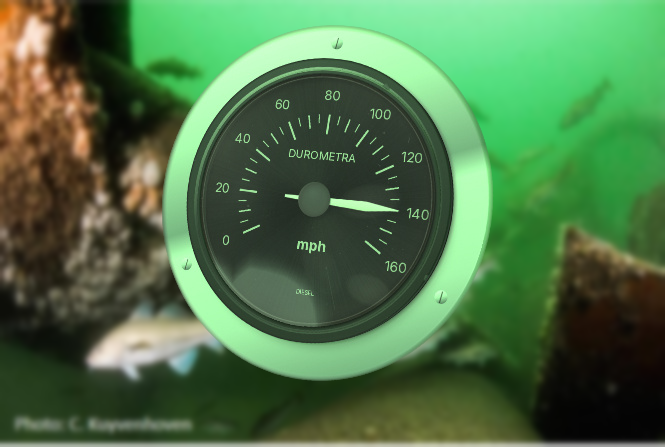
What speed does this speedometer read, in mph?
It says 140 mph
